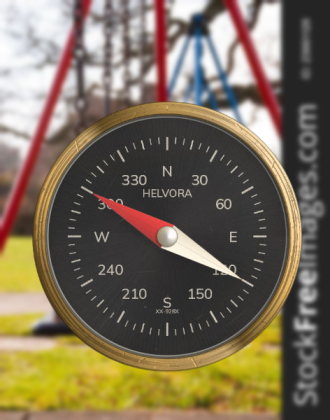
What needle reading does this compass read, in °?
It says 300 °
